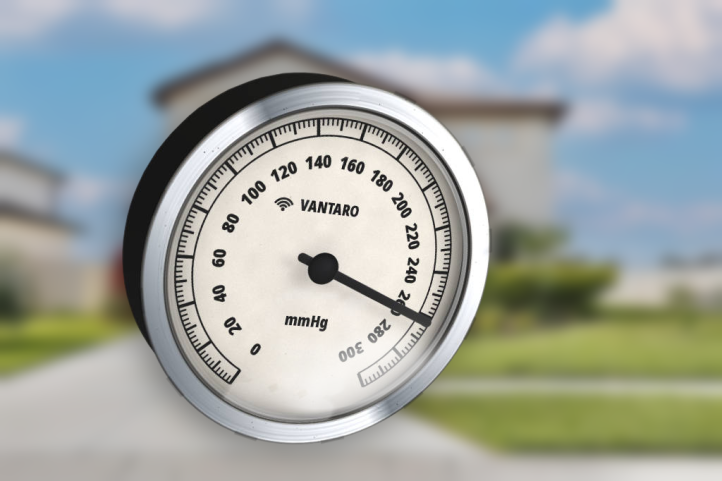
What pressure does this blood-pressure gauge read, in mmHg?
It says 262 mmHg
